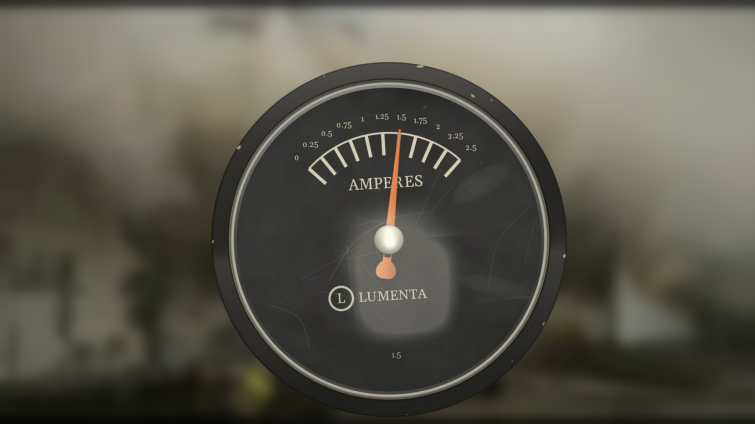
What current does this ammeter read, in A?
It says 1.5 A
